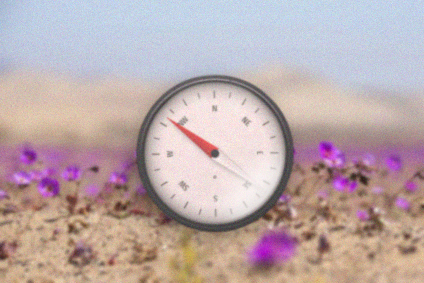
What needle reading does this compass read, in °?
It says 307.5 °
